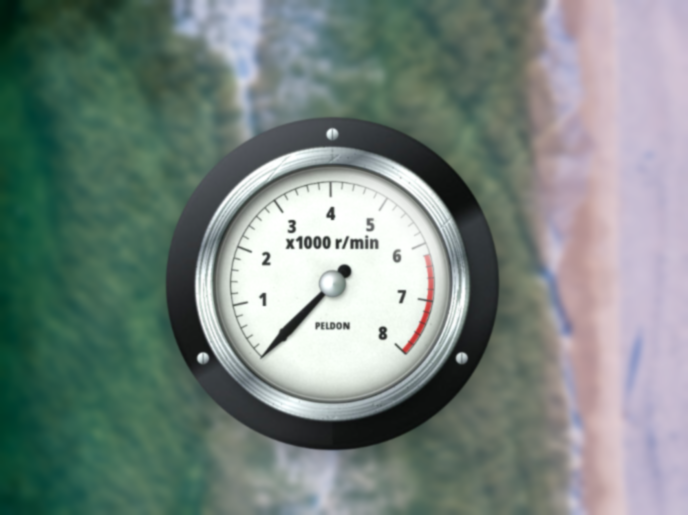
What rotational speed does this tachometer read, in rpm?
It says 0 rpm
